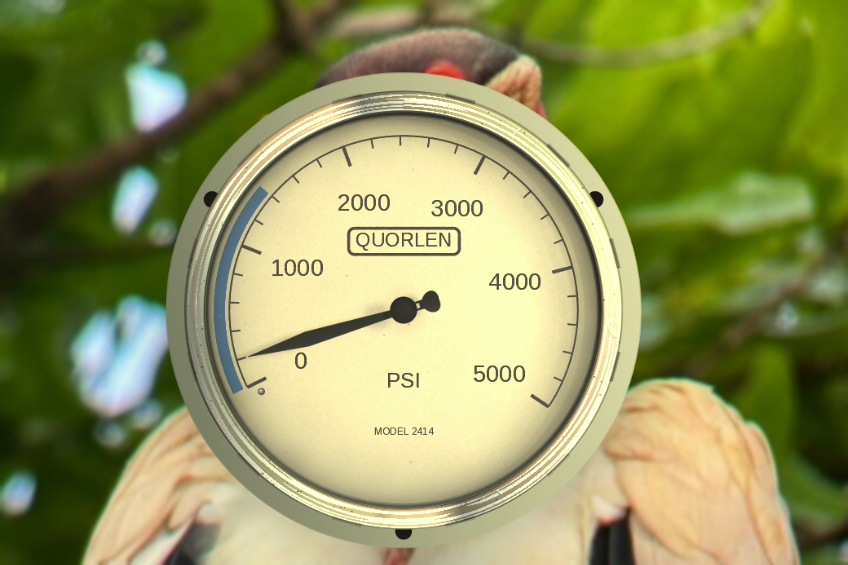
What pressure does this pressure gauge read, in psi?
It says 200 psi
